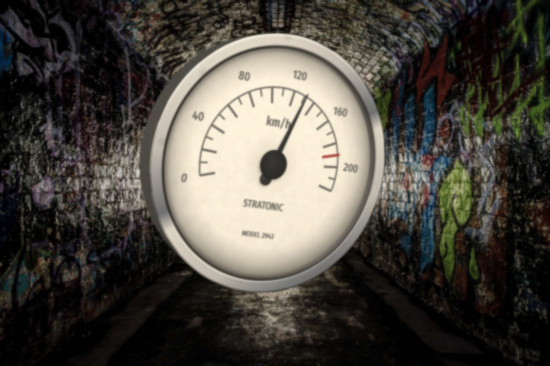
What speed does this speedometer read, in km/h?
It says 130 km/h
